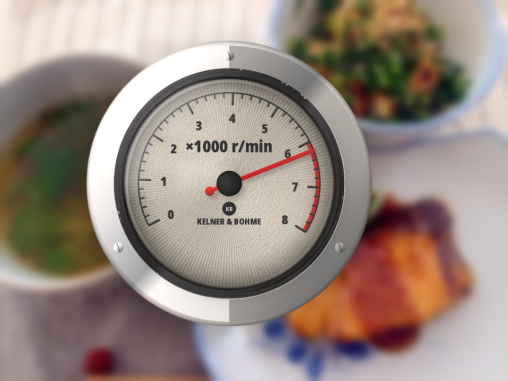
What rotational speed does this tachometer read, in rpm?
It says 6200 rpm
